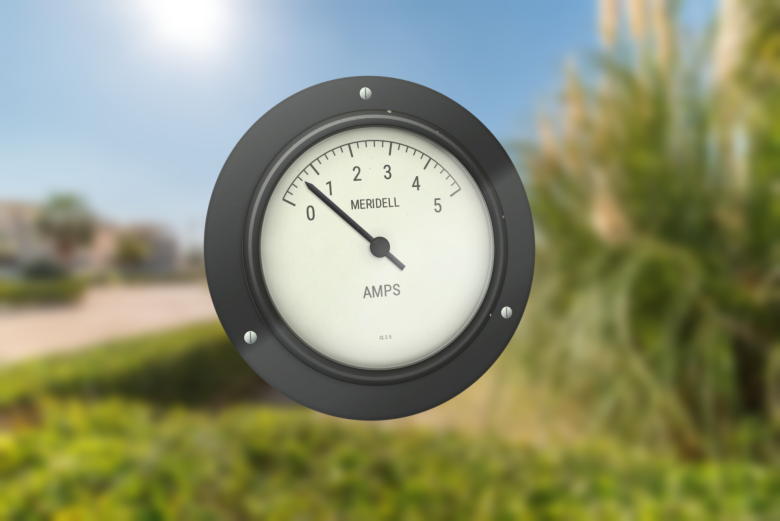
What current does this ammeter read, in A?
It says 0.6 A
